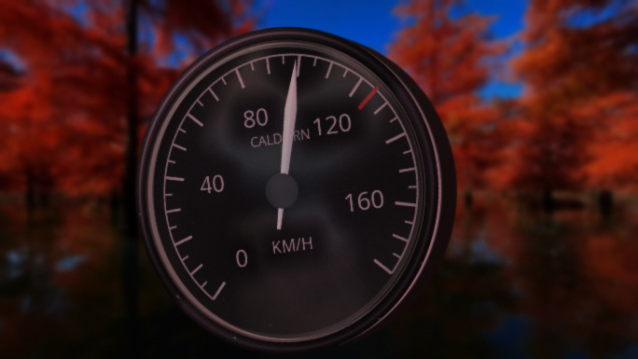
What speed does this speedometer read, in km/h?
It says 100 km/h
